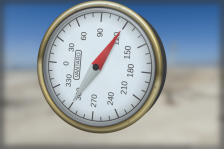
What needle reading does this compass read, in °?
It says 120 °
